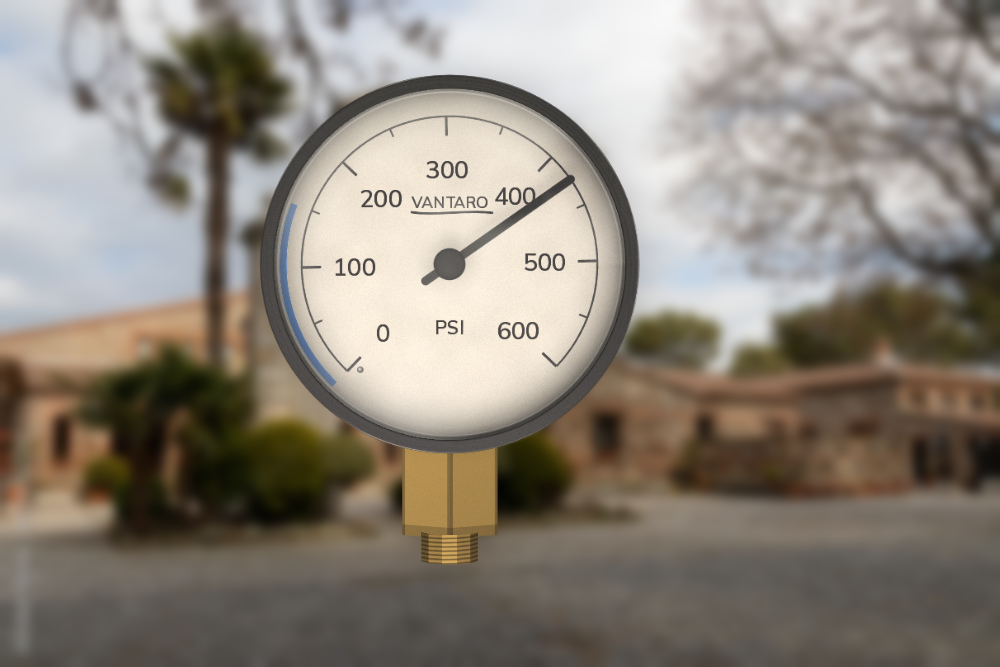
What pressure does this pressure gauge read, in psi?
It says 425 psi
